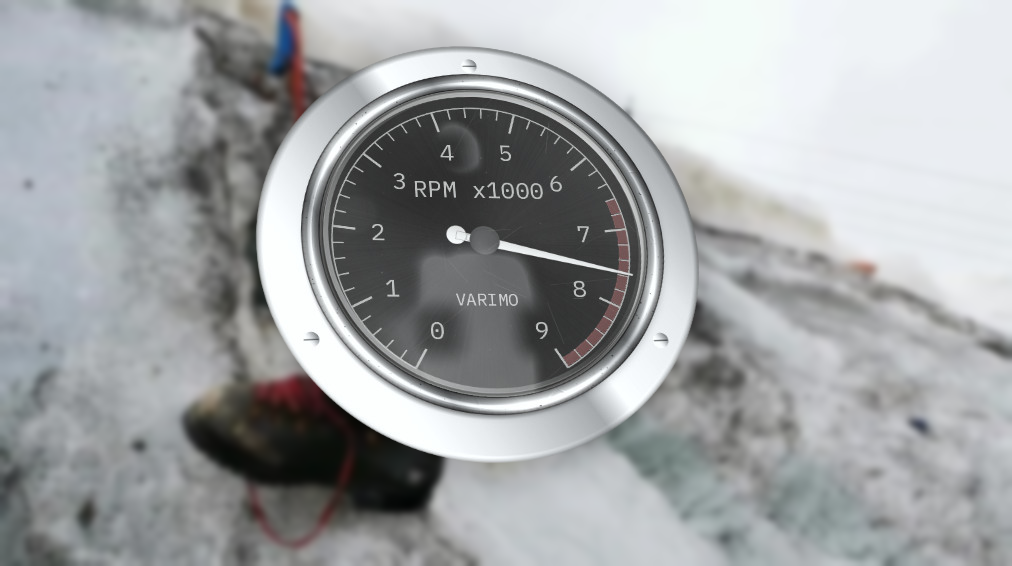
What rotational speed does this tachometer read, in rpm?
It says 7600 rpm
